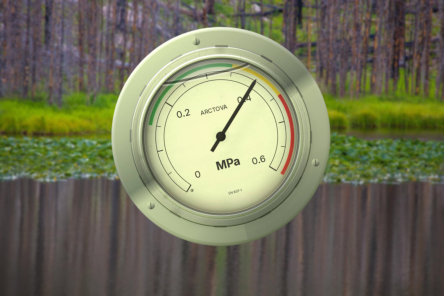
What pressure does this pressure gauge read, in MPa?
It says 0.4 MPa
